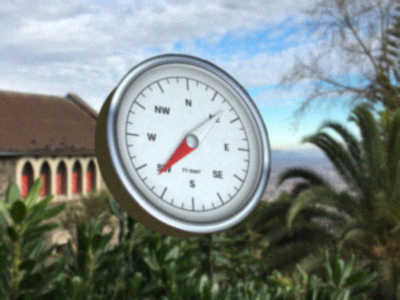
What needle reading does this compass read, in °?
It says 225 °
